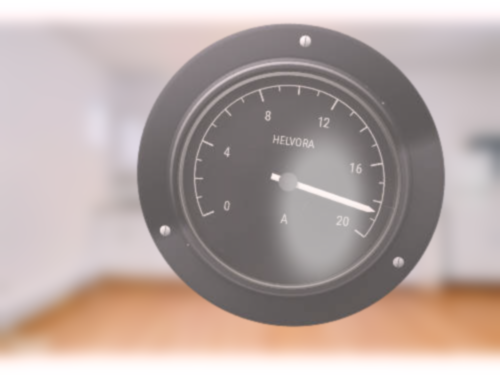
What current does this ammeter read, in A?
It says 18.5 A
